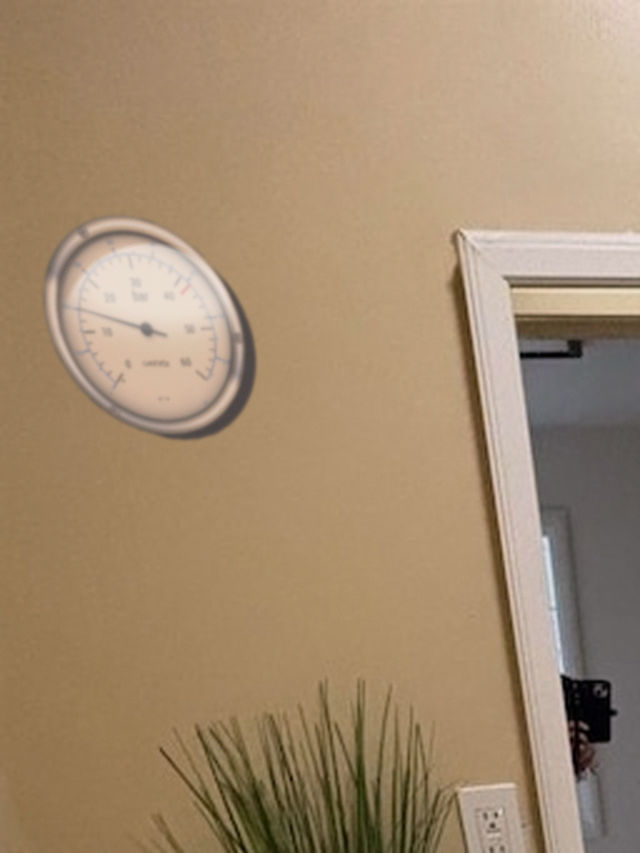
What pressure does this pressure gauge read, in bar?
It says 14 bar
